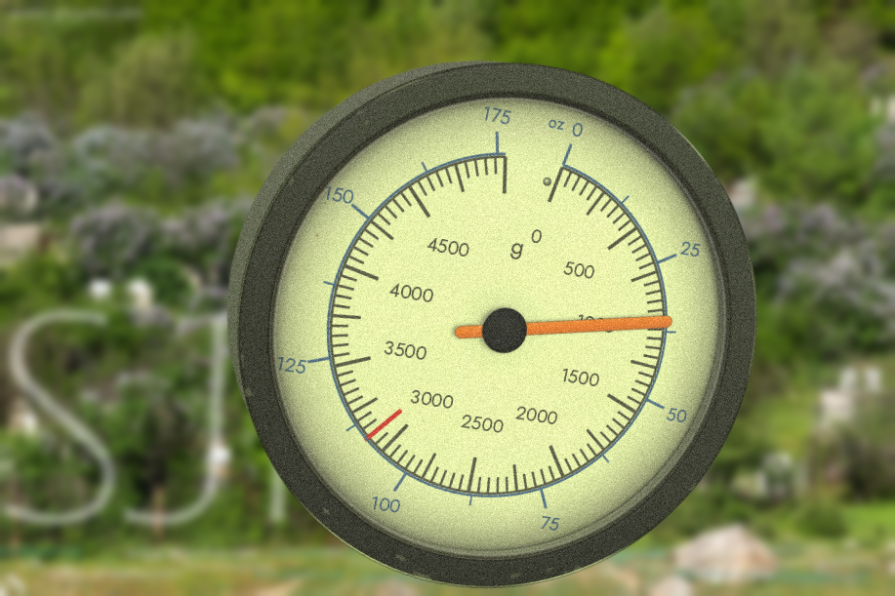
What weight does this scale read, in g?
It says 1000 g
